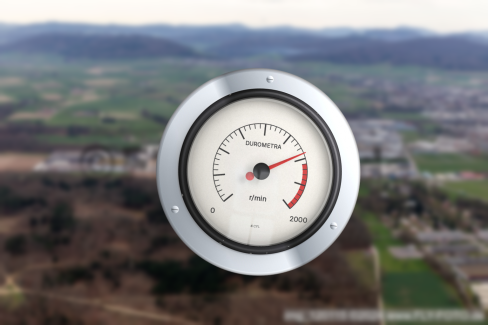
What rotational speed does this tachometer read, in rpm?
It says 1450 rpm
